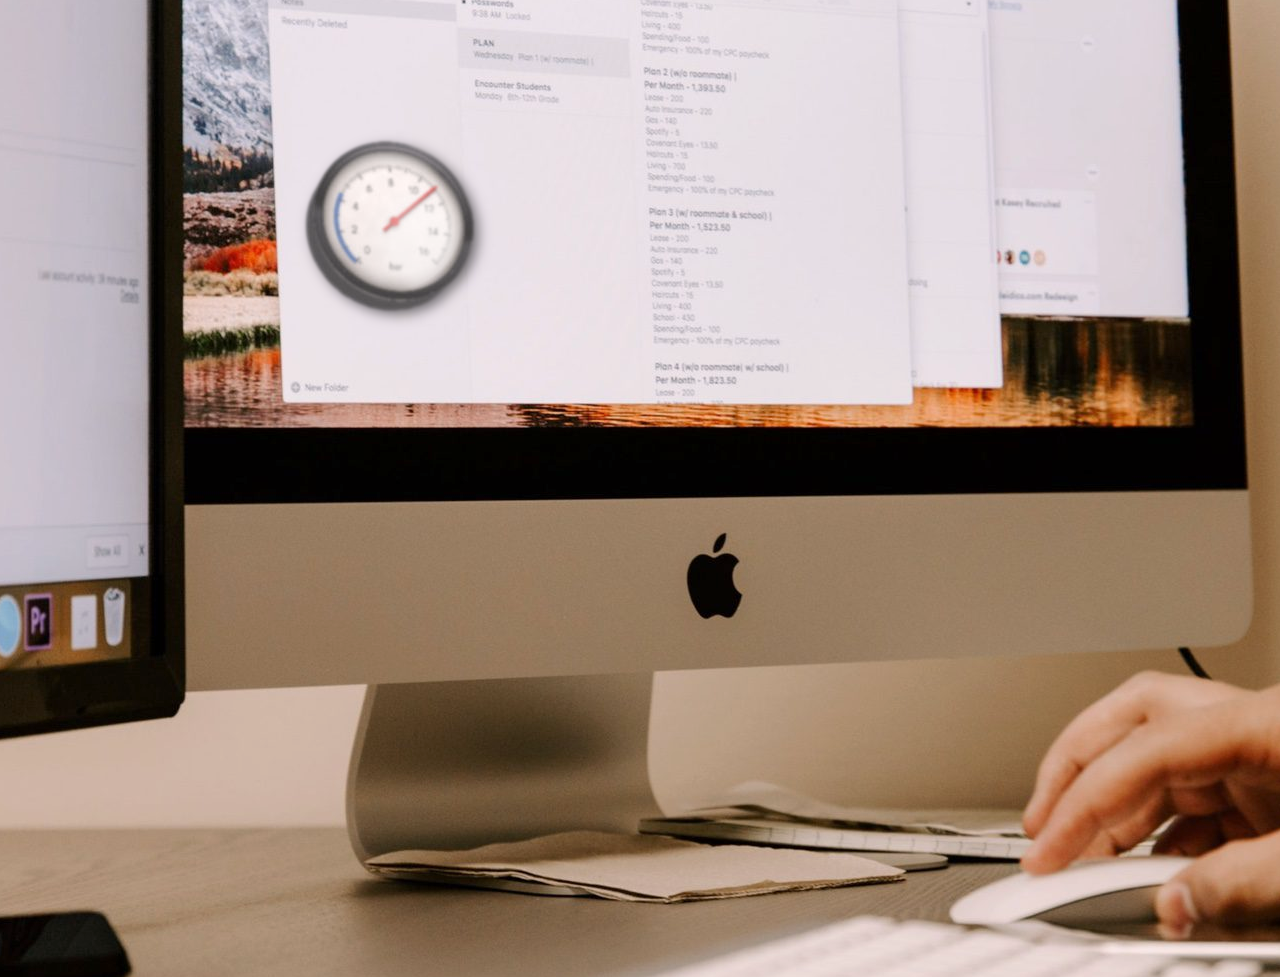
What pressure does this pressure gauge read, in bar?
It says 11 bar
